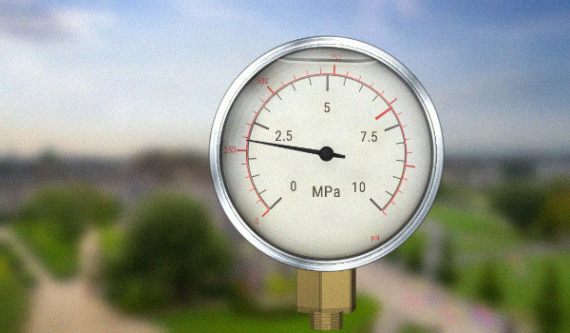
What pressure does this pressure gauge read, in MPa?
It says 2 MPa
